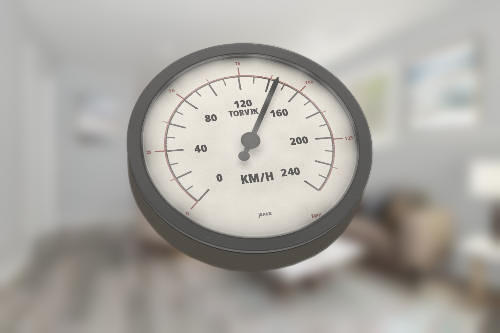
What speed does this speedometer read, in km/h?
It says 145 km/h
